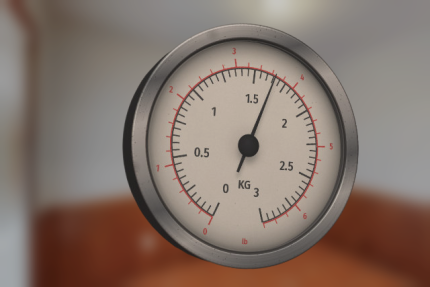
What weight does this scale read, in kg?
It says 1.65 kg
